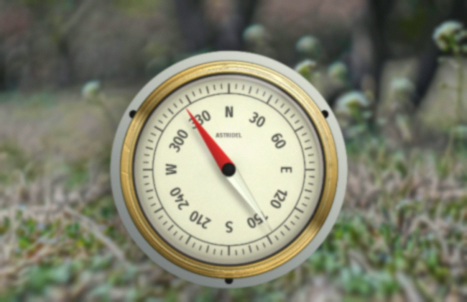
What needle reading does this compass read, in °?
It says 325 °
